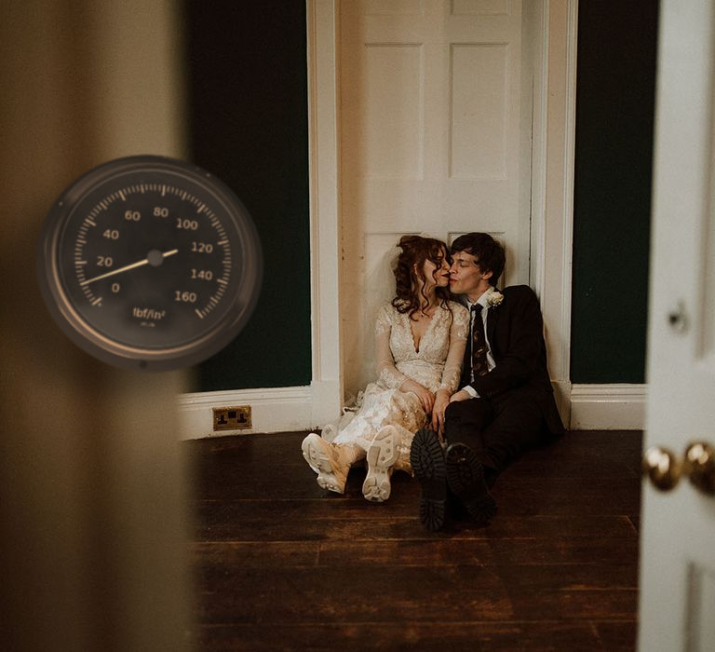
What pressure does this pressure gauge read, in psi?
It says 10 psi
